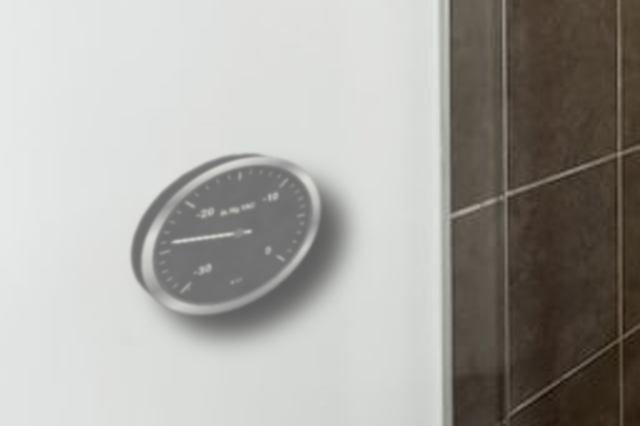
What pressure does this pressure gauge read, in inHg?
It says -24 inHg
